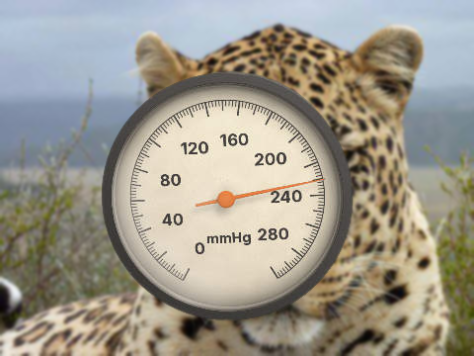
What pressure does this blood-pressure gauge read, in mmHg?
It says 230 mmHg
